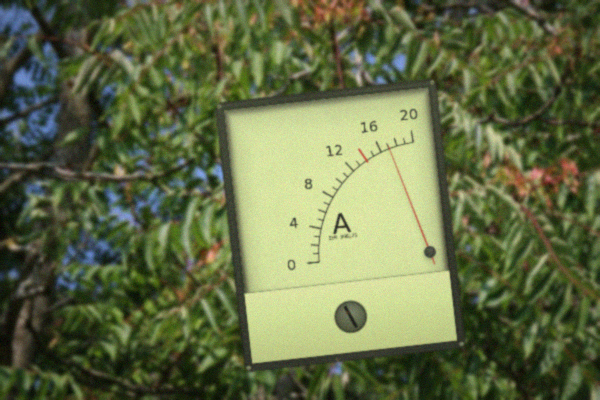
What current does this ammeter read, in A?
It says 17 A
